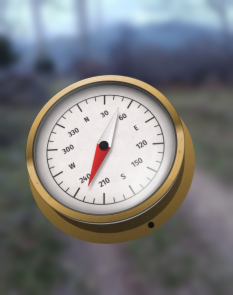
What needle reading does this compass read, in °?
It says 230 °
